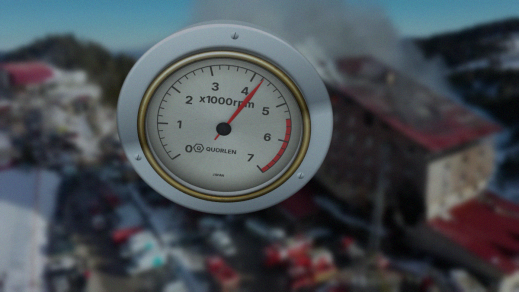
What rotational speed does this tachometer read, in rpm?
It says 4200 rpm
